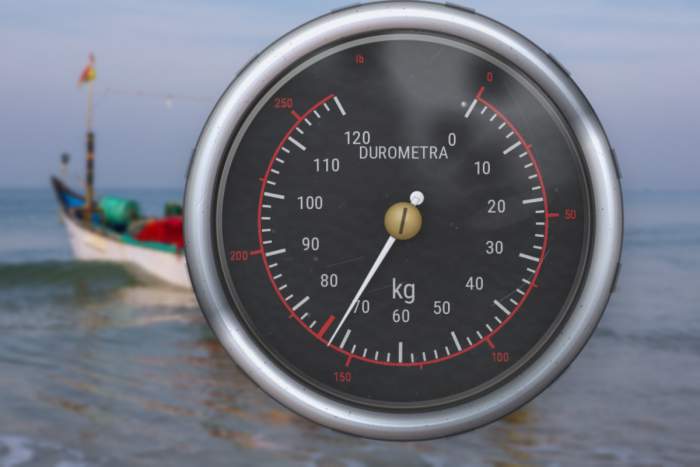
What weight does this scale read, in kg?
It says 72 kg
